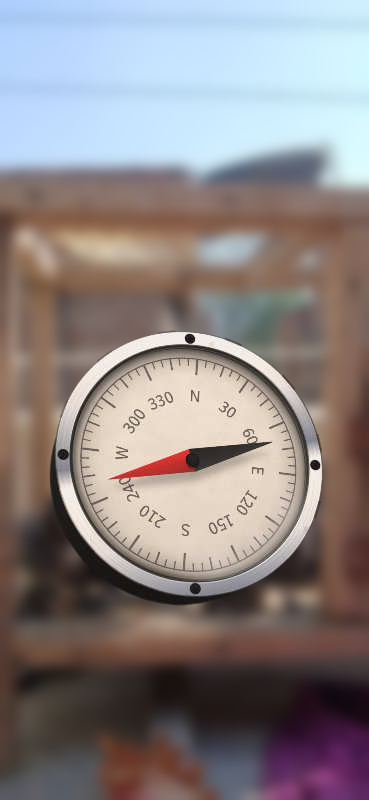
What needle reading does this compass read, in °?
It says 250 °
